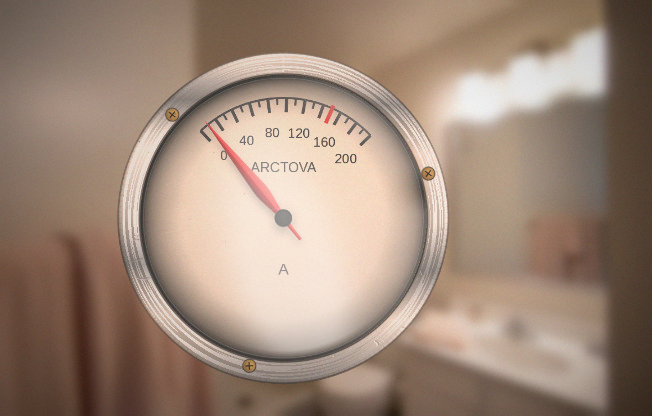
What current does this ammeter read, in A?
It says 10 A
